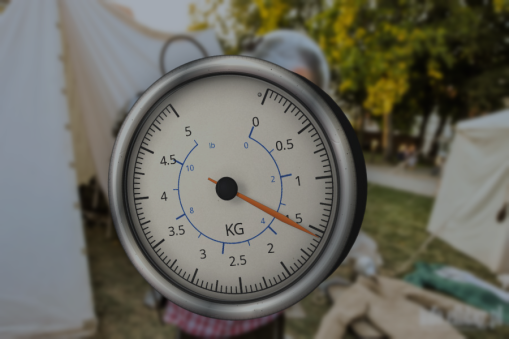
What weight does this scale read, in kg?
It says 1.55 kg
